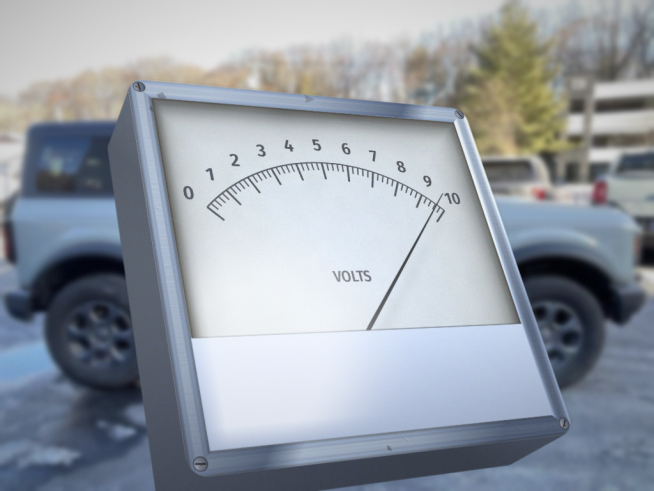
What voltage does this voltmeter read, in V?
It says 9.6 V
